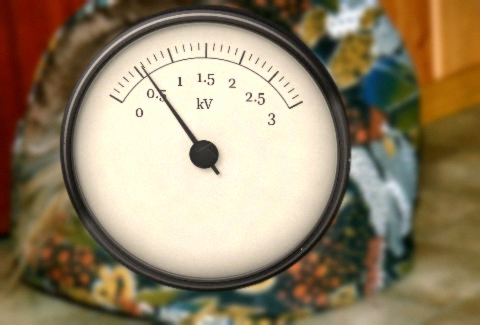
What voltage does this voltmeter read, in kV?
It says 0.6 kV
